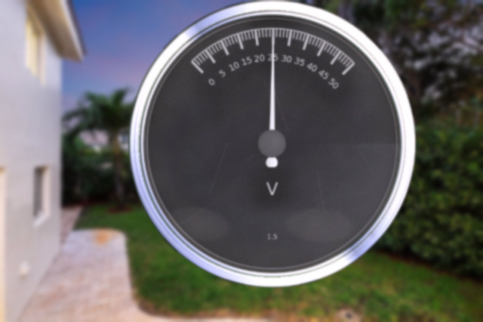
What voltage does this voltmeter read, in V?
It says 25 V
